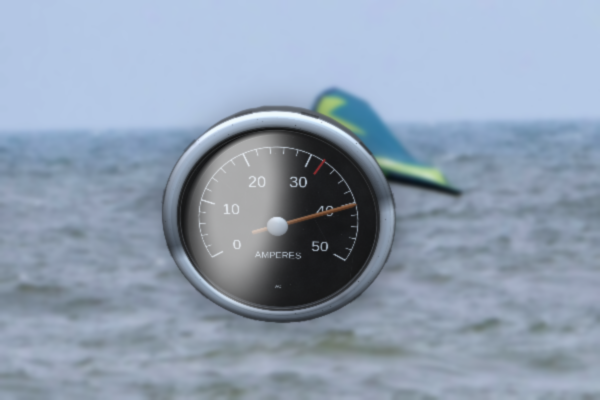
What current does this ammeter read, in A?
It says 40 A
